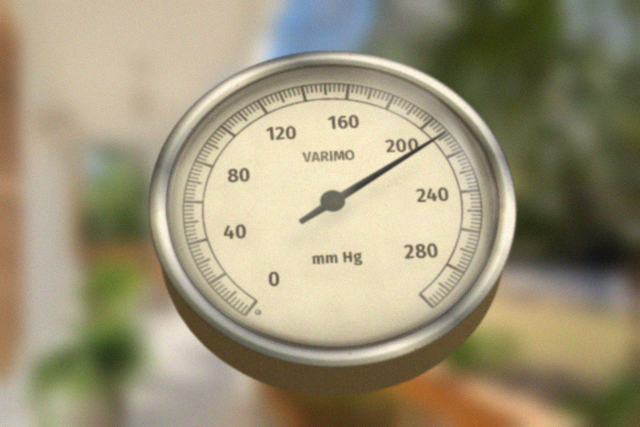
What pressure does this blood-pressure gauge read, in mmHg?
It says 210 mmHg
